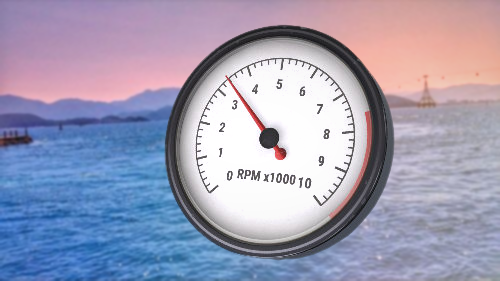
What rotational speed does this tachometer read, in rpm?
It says 3400 rpm
